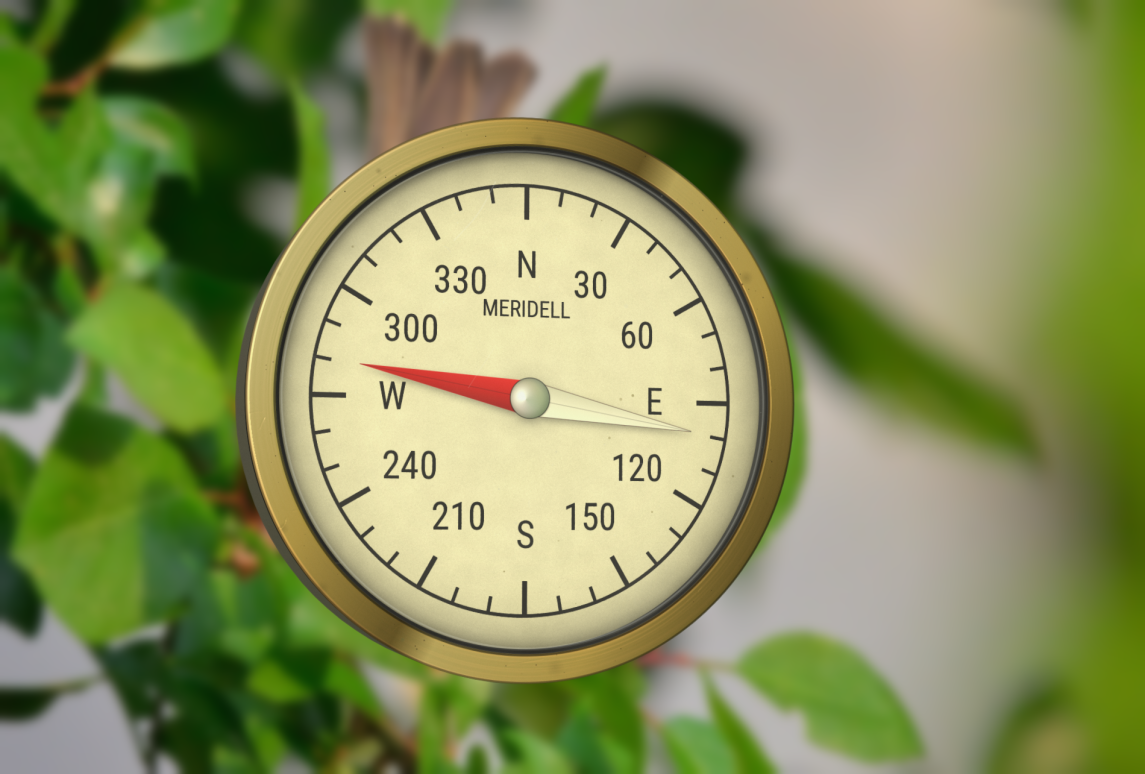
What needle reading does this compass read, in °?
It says 280 °
